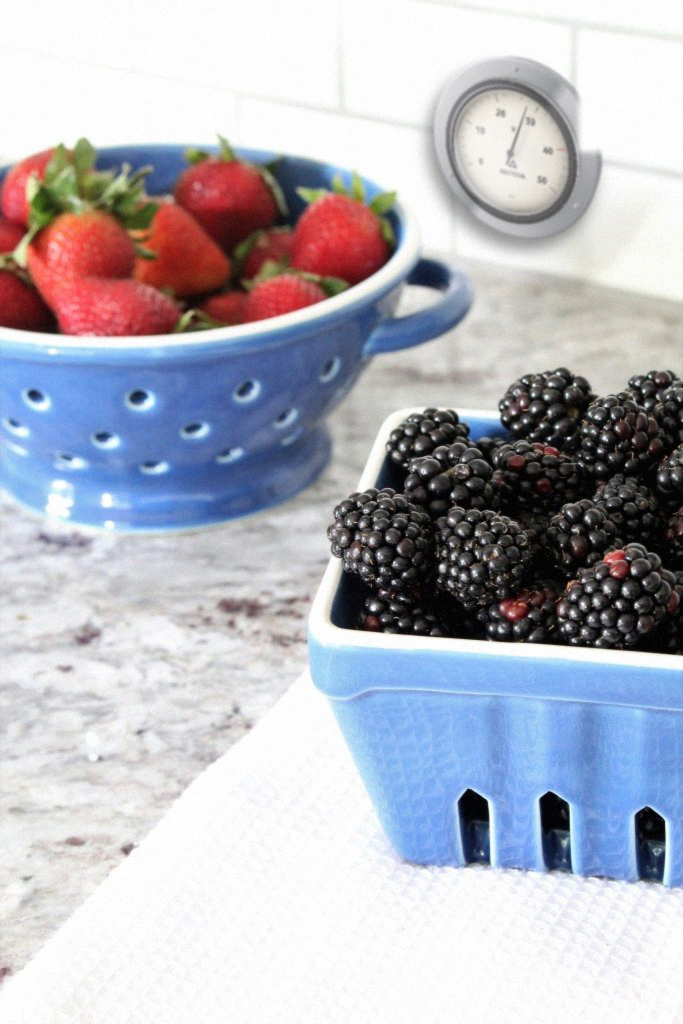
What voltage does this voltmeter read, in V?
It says 28 V
